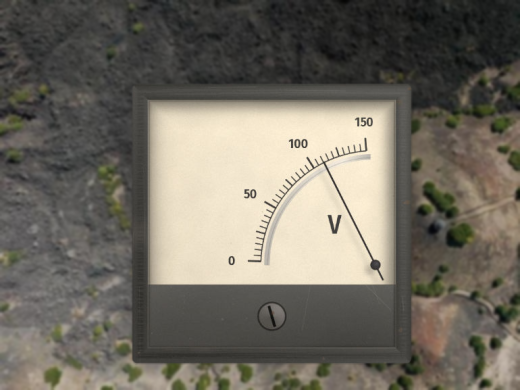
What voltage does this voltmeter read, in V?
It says 110 V
